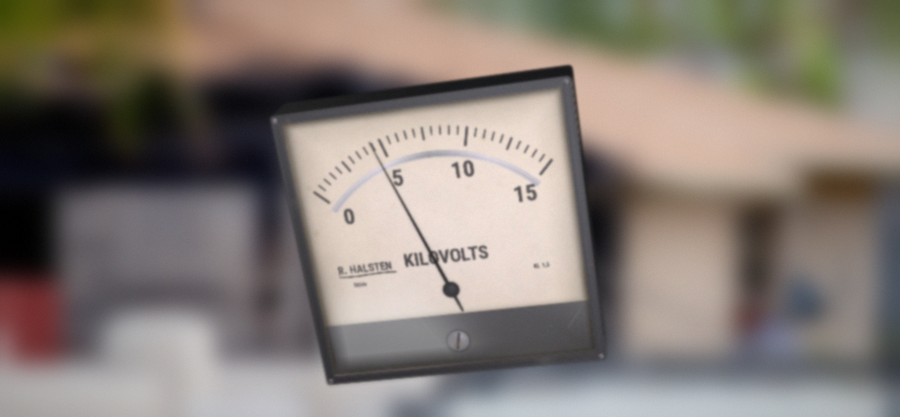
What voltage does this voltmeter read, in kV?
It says 4.5 kV
